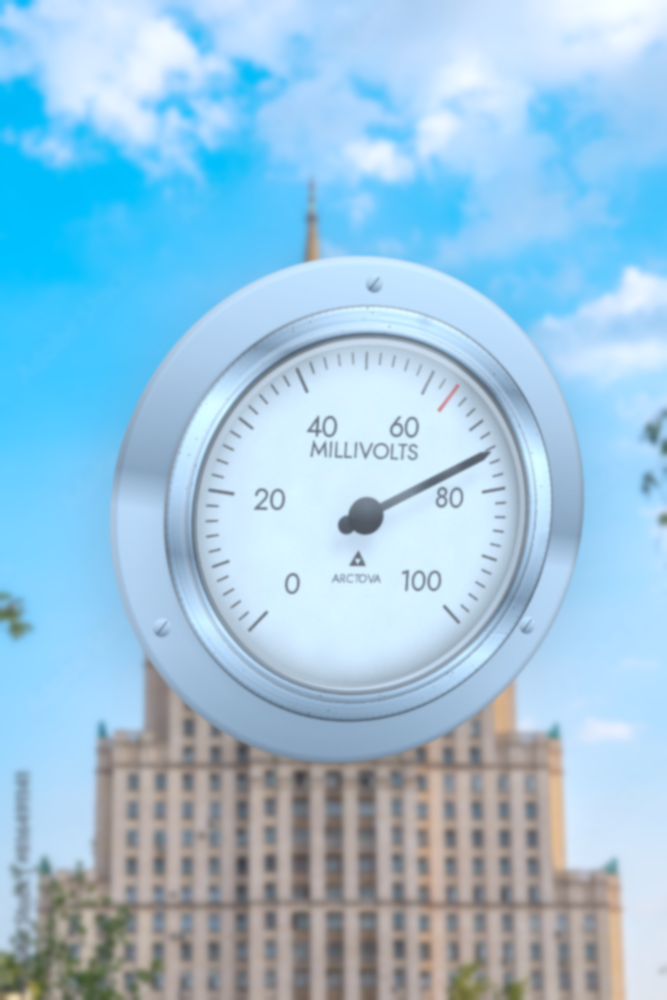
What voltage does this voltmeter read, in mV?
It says 74 mV
